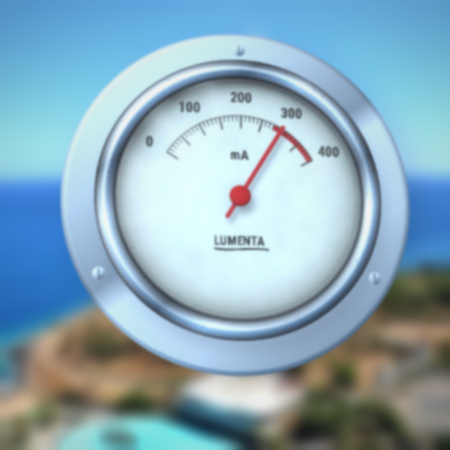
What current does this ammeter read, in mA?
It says 300 mA
